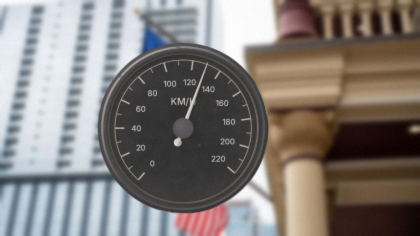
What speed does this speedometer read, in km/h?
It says 130 km/h
